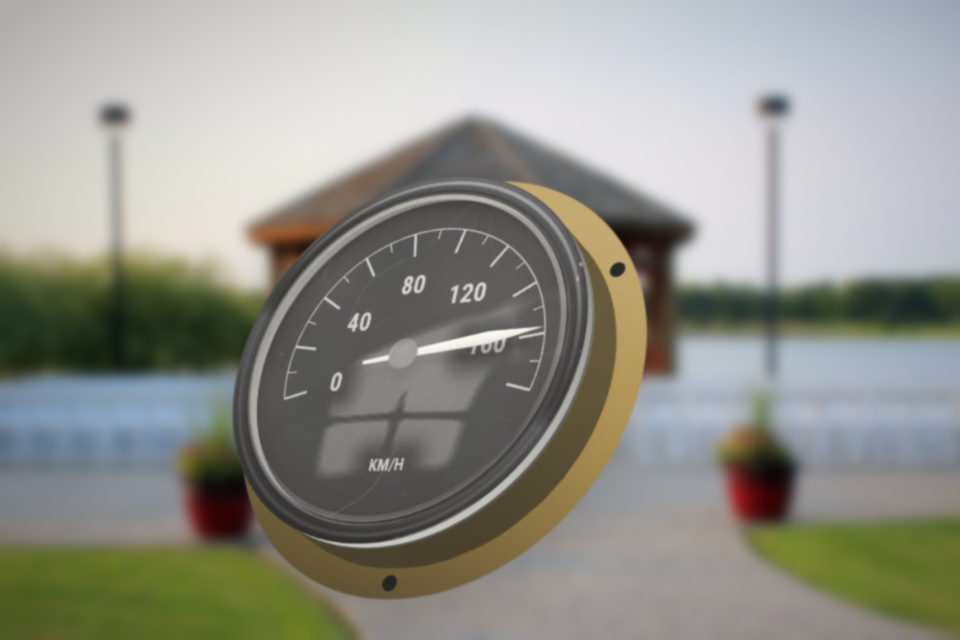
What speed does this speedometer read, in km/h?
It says 160 km/h
